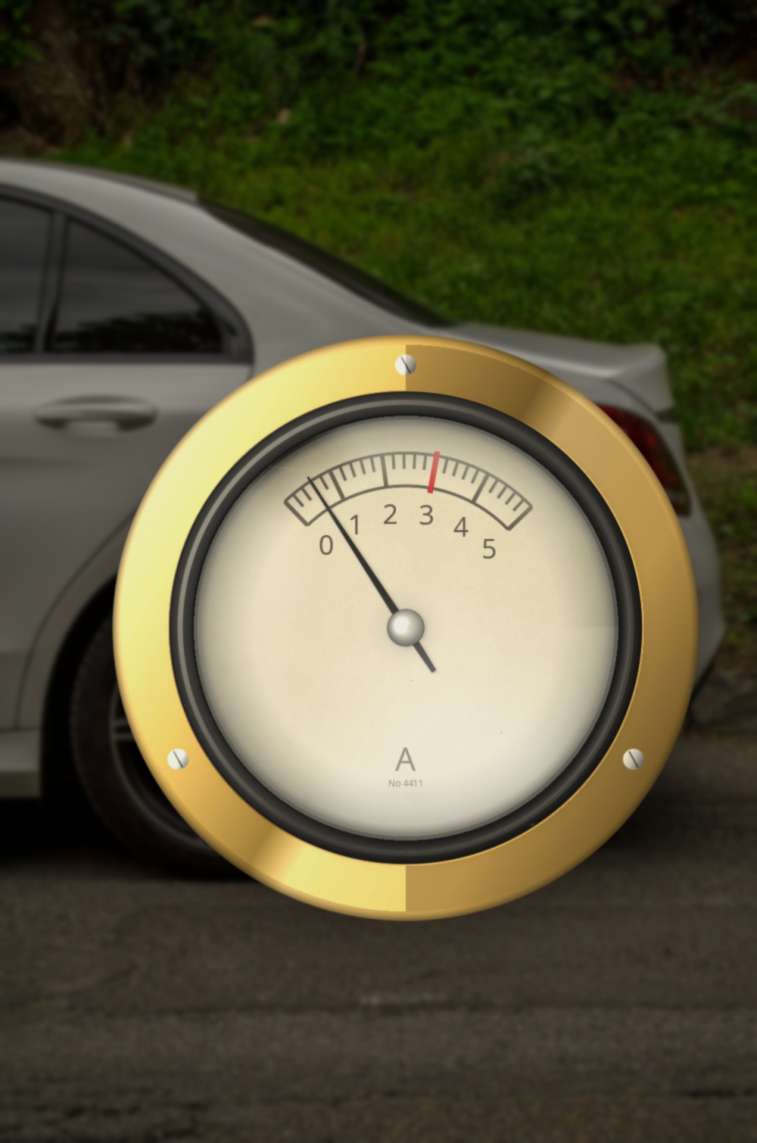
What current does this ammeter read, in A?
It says 0.6 A
